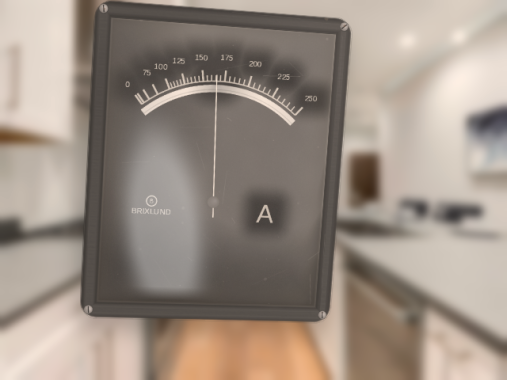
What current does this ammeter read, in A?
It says 165 A
